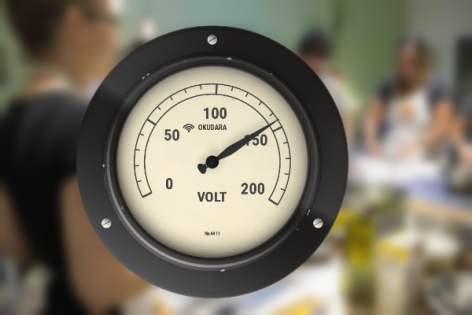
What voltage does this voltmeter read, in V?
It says 145 V
